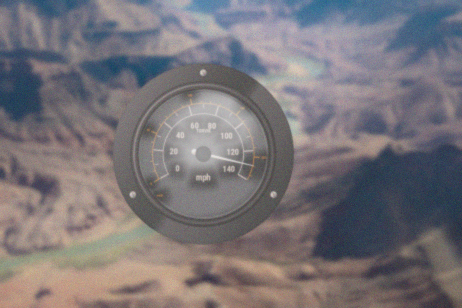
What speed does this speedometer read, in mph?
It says 130 mph
